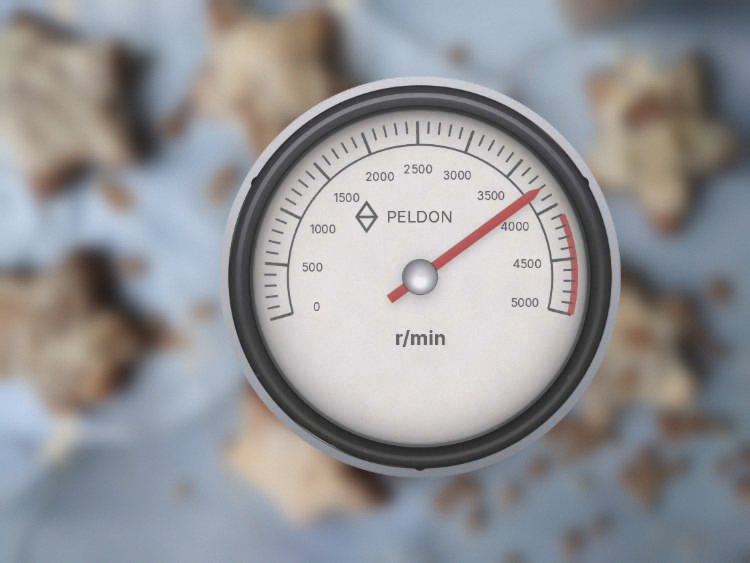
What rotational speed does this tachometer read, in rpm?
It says 3800 rpm
